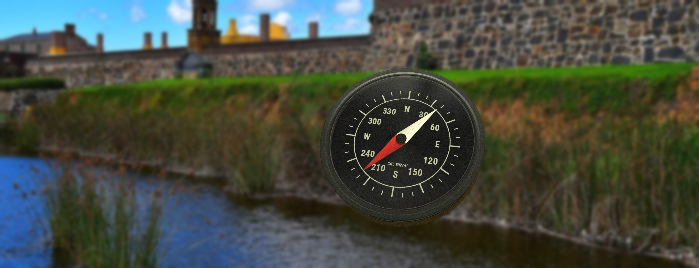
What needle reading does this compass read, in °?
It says 220 °
